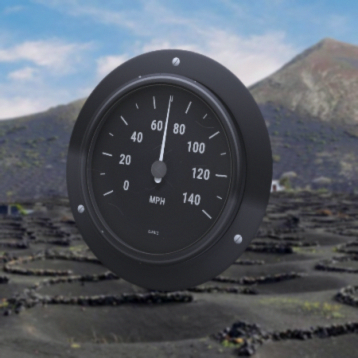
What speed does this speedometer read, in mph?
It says 70 mph
